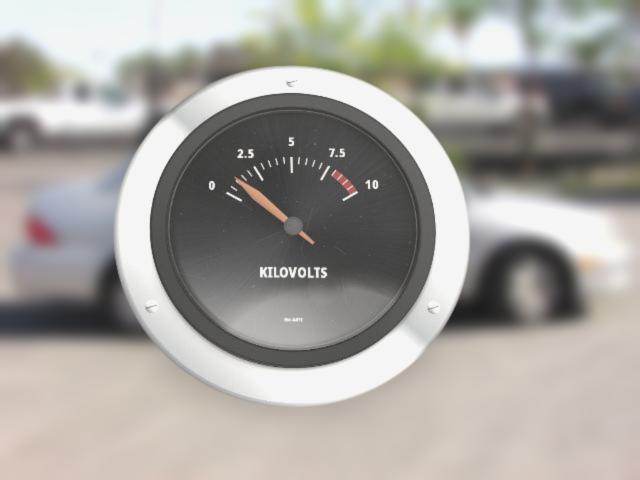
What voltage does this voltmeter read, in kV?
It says 1 kV
